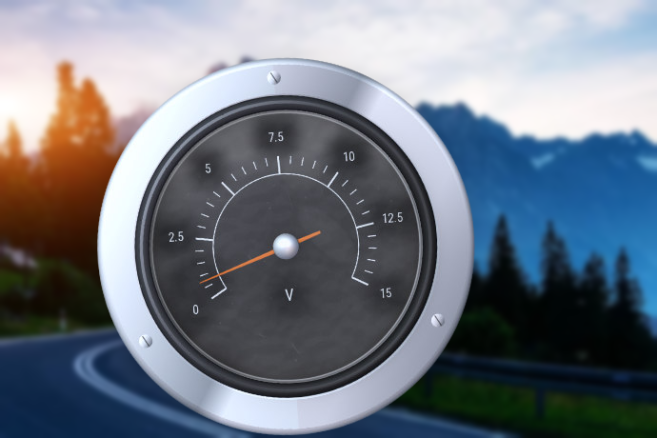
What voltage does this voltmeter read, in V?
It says 0.75 V
